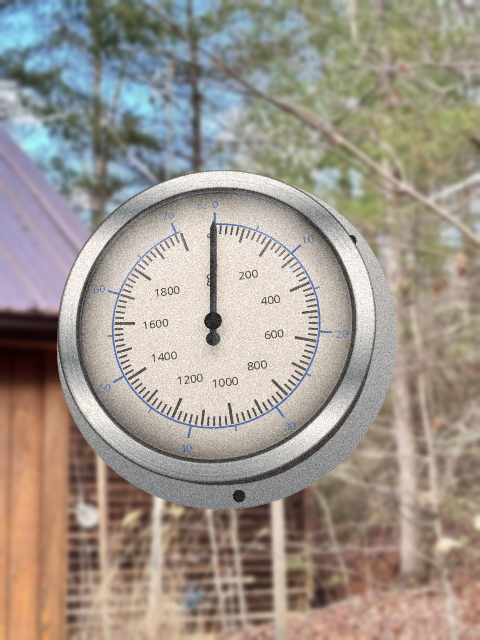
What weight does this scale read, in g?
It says 0 g
